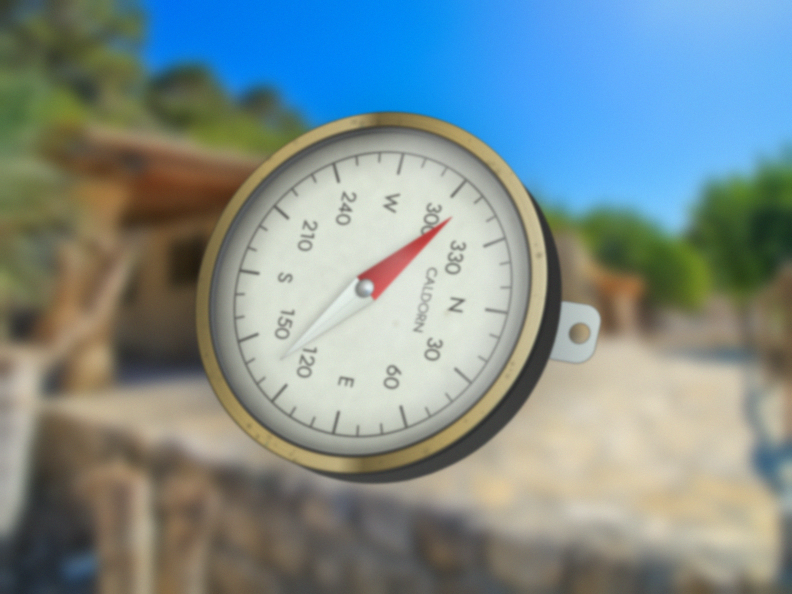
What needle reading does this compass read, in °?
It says 310 °
